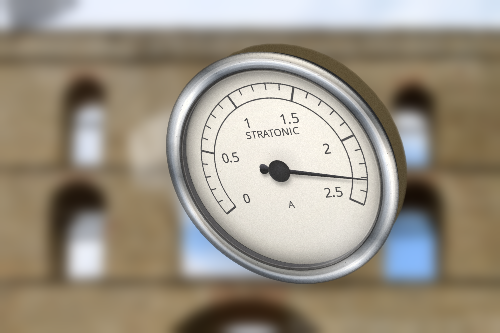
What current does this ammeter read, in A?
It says 2.3 A
